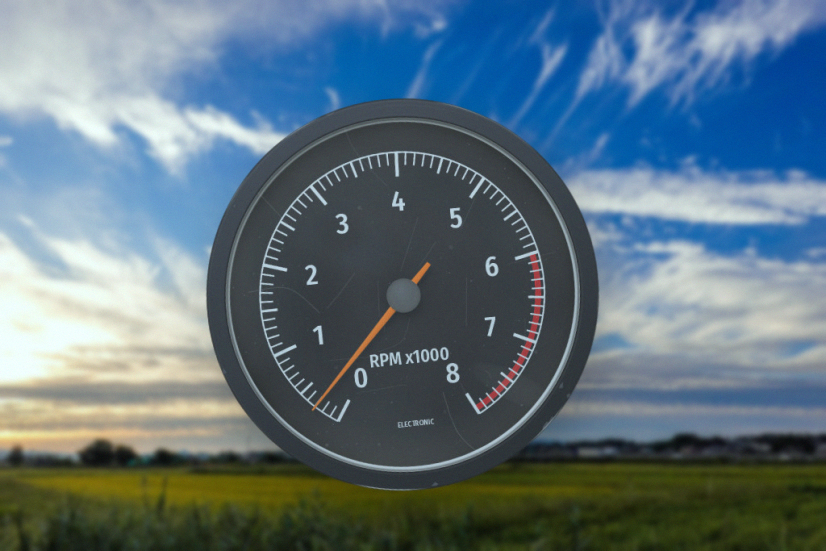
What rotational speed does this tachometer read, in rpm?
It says 300 rpm
